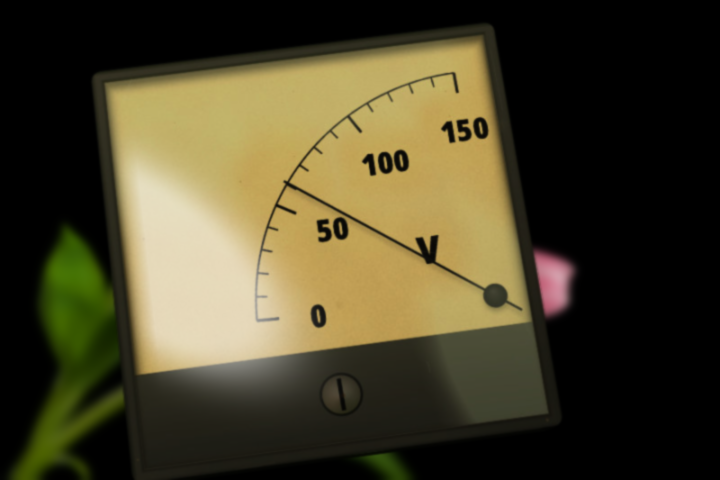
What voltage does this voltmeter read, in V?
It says 60 V
